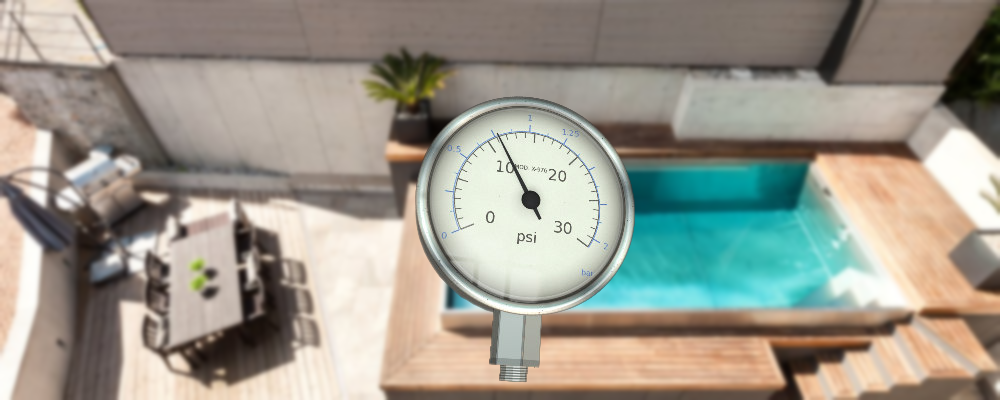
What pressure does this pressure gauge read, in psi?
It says 11 psi
